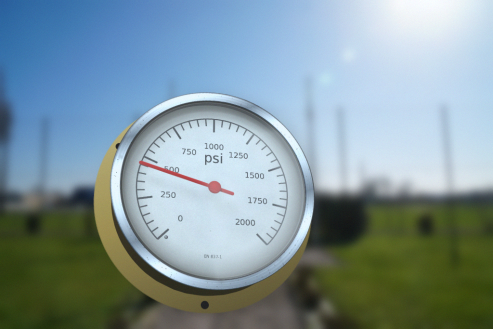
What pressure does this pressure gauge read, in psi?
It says 450 psi
